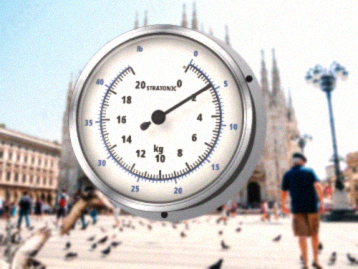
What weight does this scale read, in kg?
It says 2 kg
